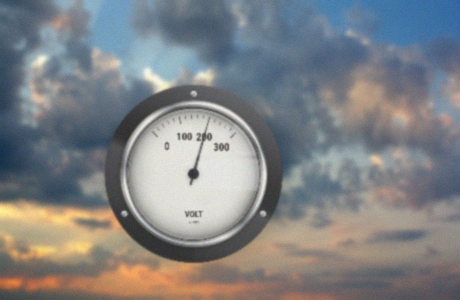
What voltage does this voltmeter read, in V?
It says 200 V
